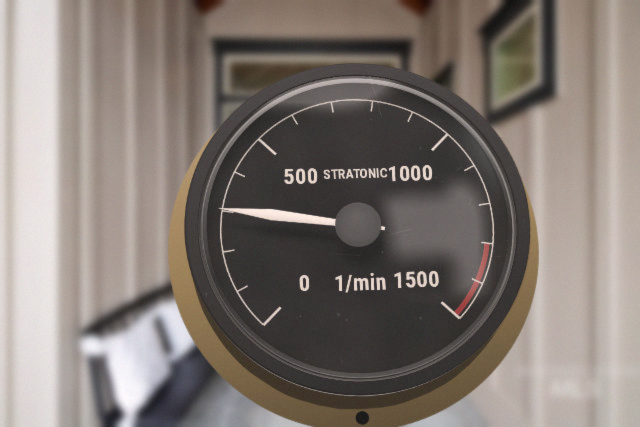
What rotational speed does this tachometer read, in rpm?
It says 300 rpm
